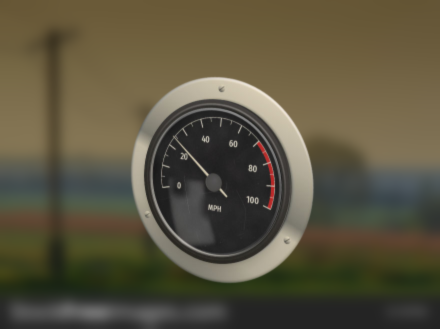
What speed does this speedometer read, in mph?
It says 25 mph
